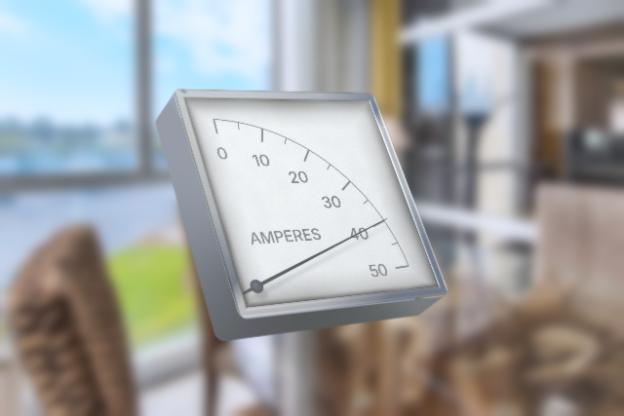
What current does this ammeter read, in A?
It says 40 A
